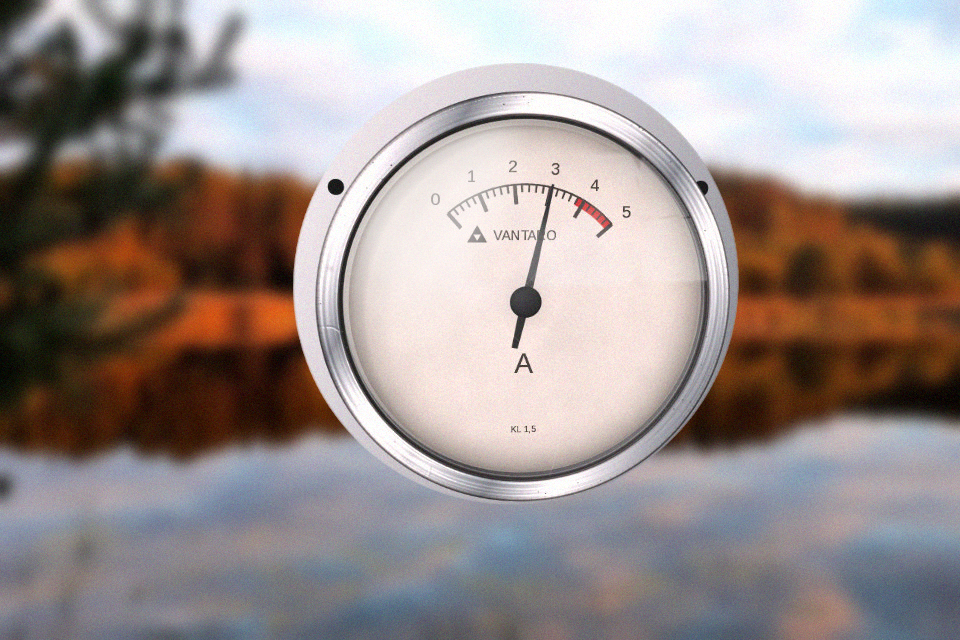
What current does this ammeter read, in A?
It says 3 A
